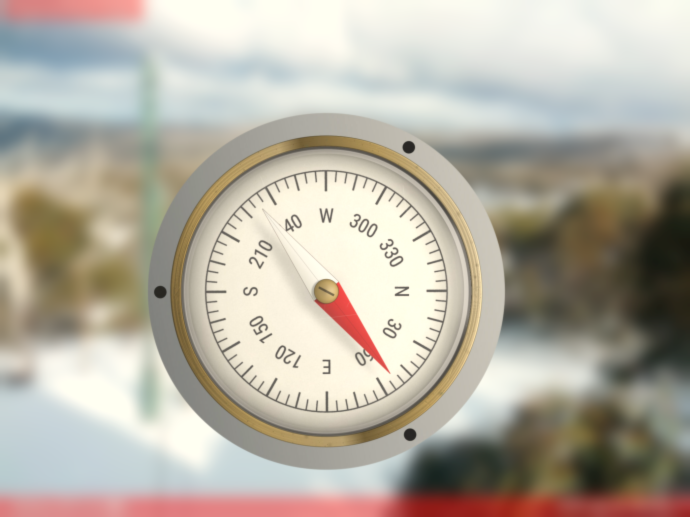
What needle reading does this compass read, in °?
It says 52.5 °
